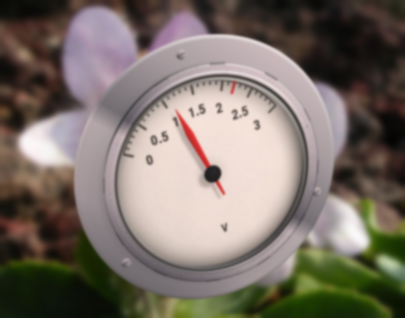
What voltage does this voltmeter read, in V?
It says 1.1 V
